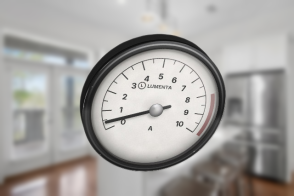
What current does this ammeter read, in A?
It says 0.5 A
